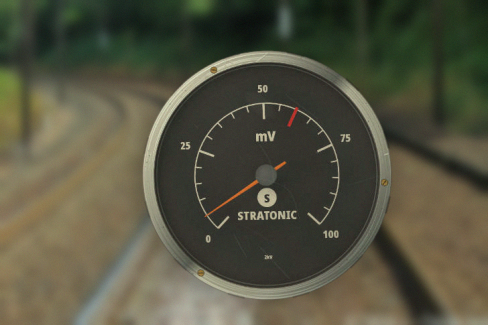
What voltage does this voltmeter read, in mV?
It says 5 mV
